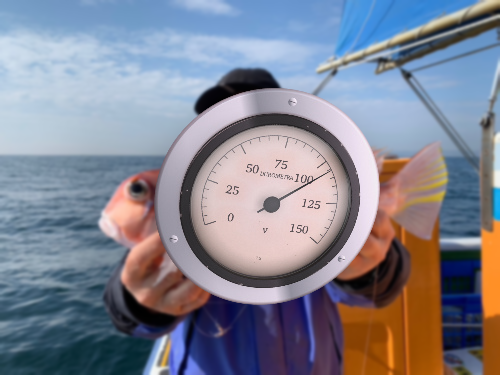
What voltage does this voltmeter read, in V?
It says 105 V
